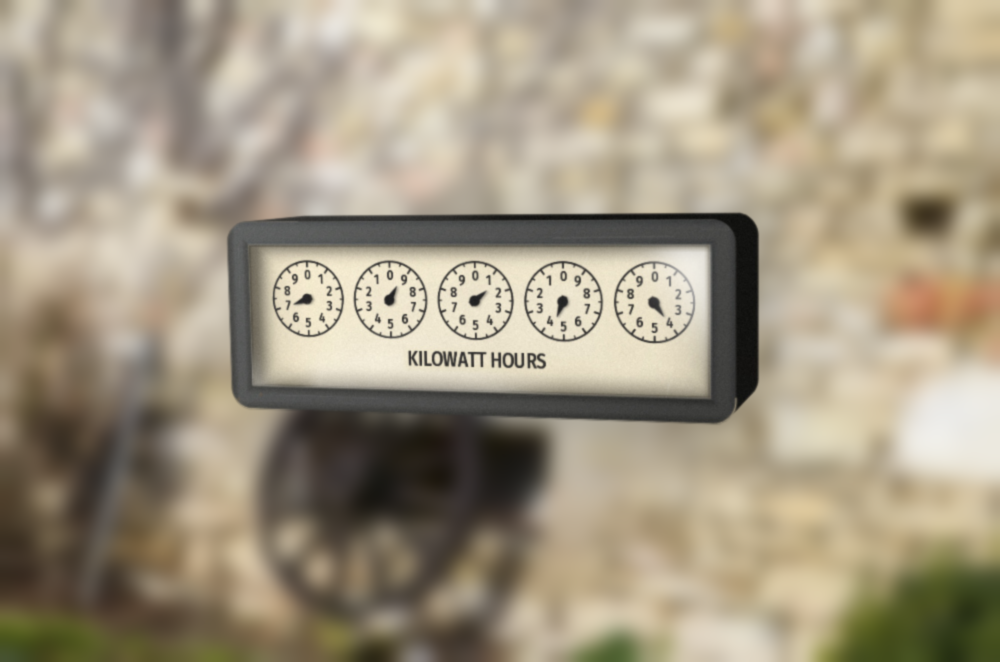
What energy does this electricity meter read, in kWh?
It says 69144 kWh
